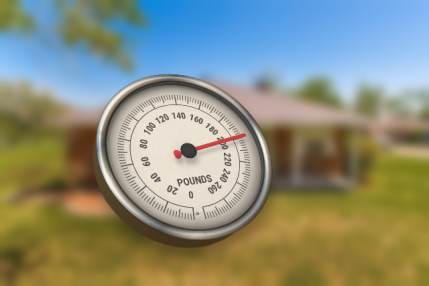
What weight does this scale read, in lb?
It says 200 lb
